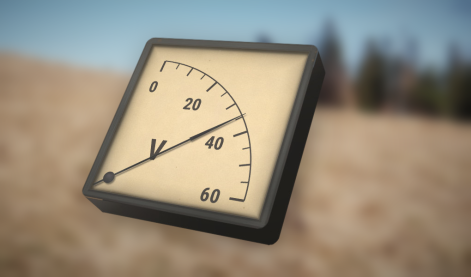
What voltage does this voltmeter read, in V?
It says 35 V
